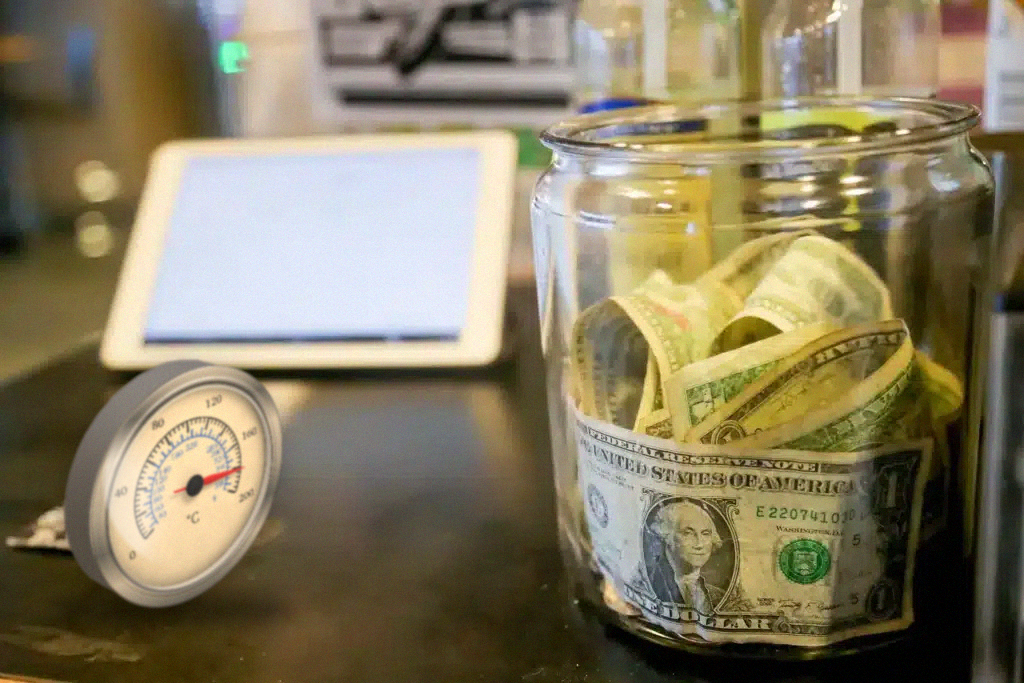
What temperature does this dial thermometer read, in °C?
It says 180 °C
